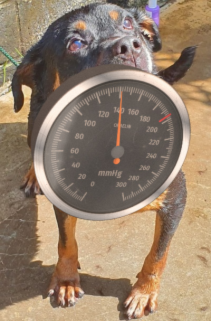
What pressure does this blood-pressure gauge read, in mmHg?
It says 140 mmHg
